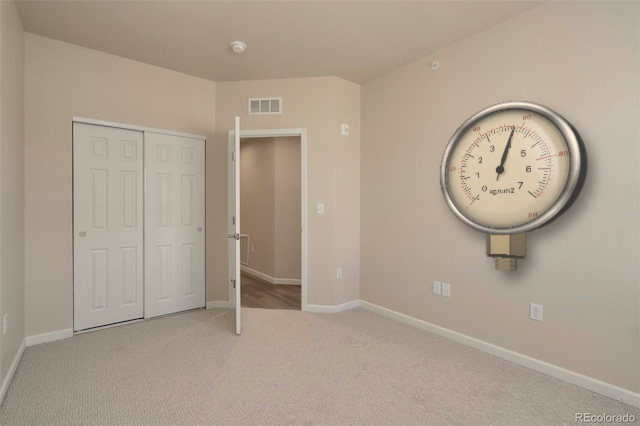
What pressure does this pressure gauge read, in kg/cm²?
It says 4 kg/cm²
